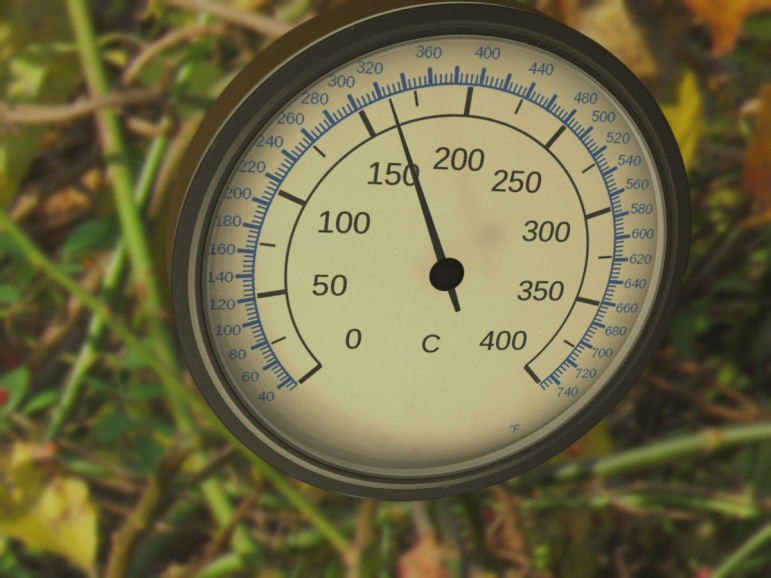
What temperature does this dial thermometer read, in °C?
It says 162.5 °C
